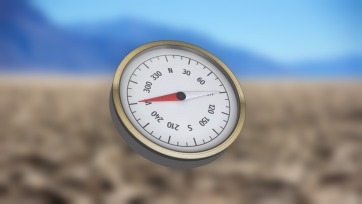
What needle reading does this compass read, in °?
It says 270 °
